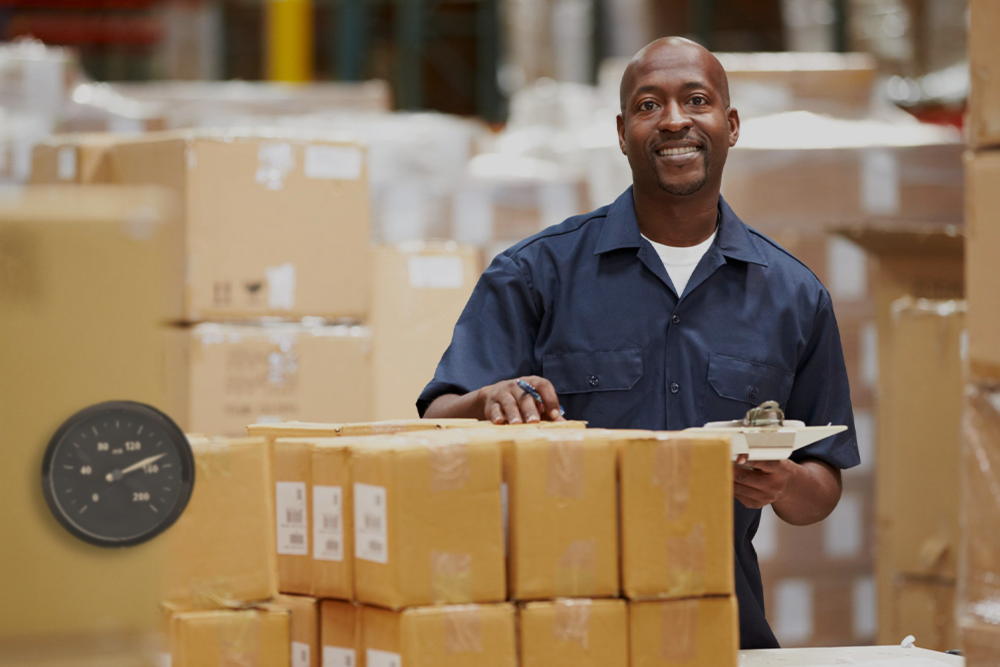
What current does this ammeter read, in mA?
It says 150 mA
